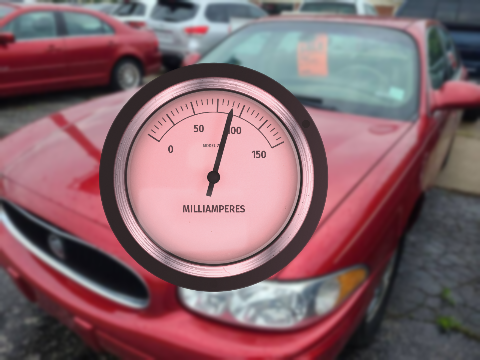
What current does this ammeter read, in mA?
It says 90 mA
